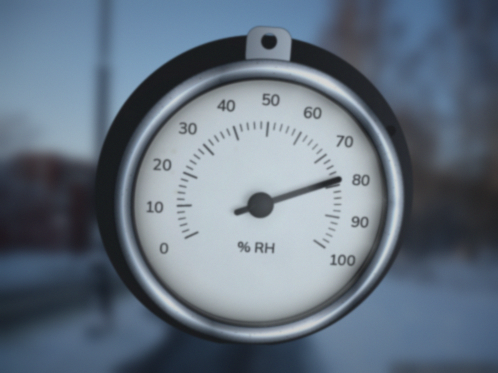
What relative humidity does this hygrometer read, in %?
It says 78 %
